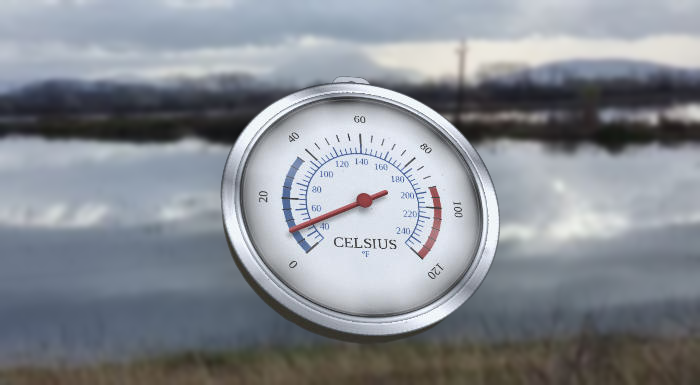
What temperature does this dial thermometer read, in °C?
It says 8 °C
